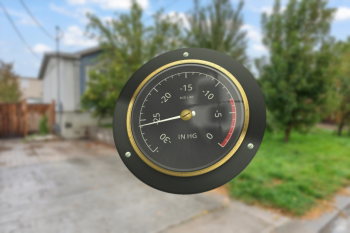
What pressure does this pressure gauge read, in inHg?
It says -26 inHg
